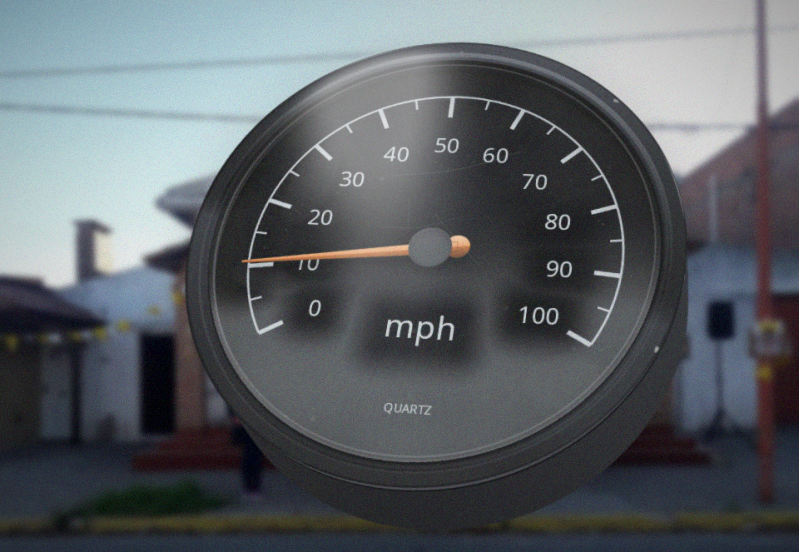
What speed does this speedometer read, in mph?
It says 10 mph
